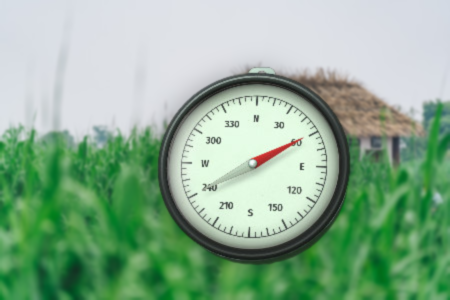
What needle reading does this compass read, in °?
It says 60 °
